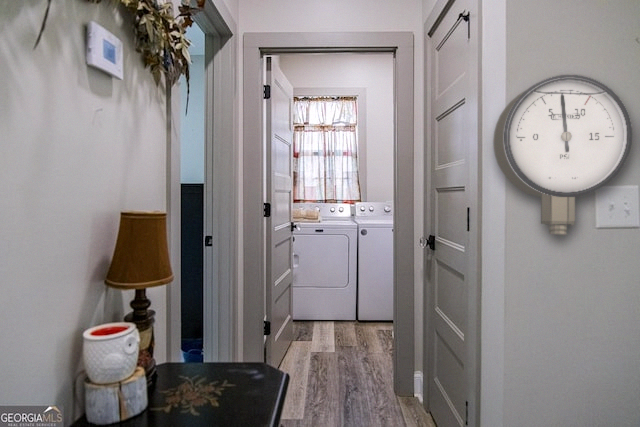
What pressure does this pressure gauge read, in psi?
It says 7 psi
